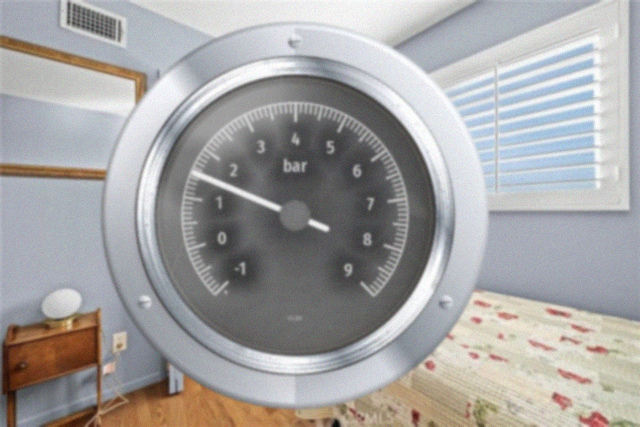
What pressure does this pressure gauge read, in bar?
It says 1.5 bar
